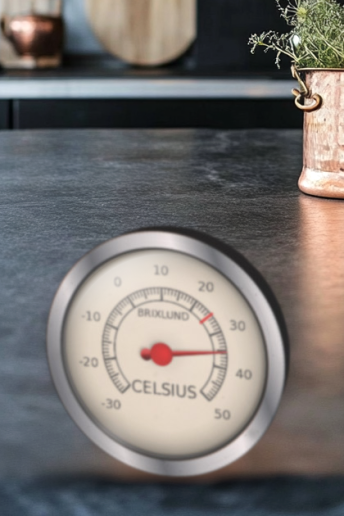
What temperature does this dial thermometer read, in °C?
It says 35 °C
